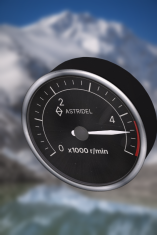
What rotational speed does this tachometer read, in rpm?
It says 4400 rpm
